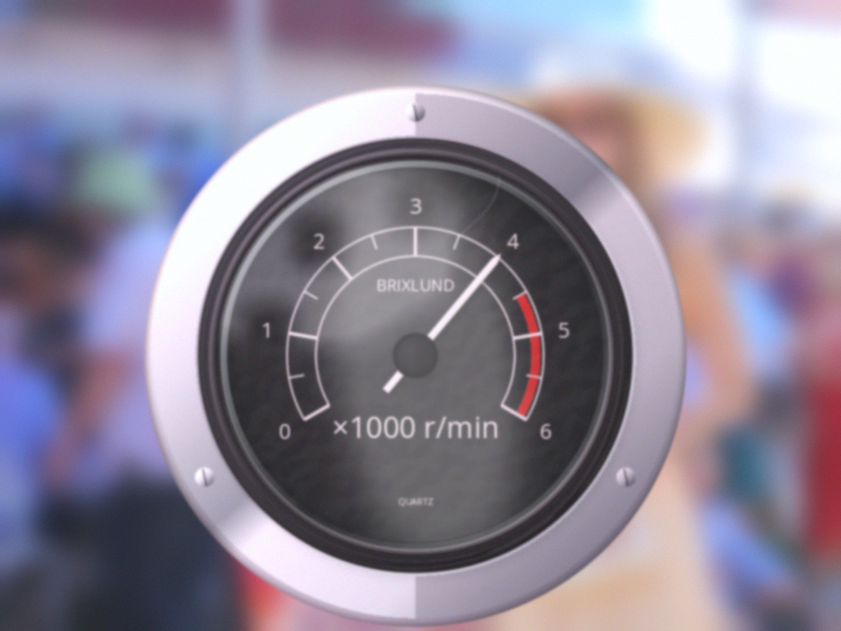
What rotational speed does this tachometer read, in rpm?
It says 4000 rpm
